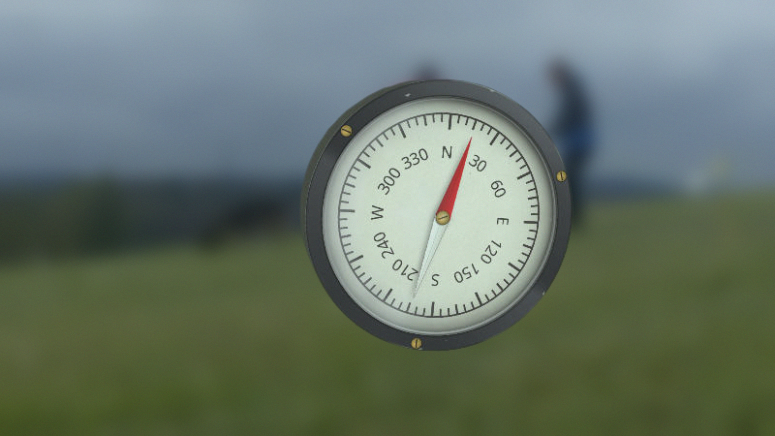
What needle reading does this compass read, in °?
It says 15 °
